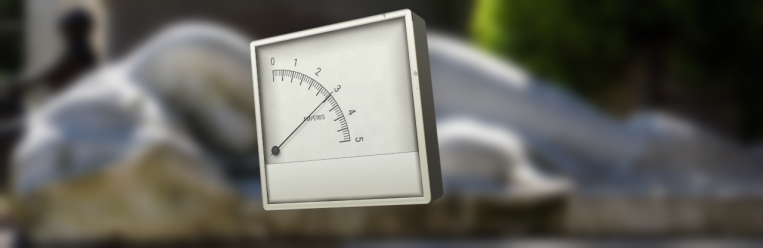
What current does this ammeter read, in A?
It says 3 A
